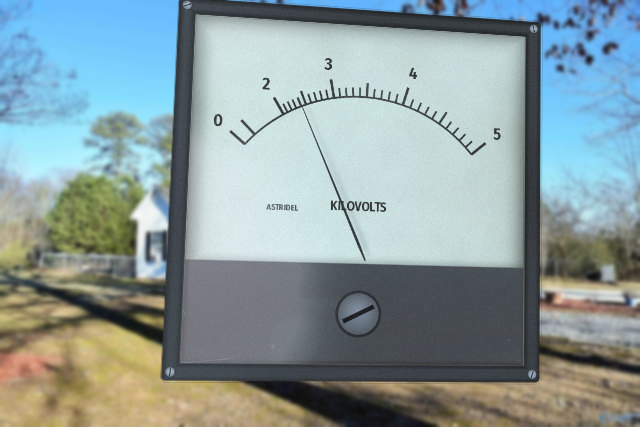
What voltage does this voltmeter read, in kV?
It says 2.4 kV
